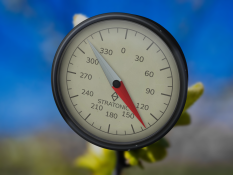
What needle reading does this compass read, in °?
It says 135 °
